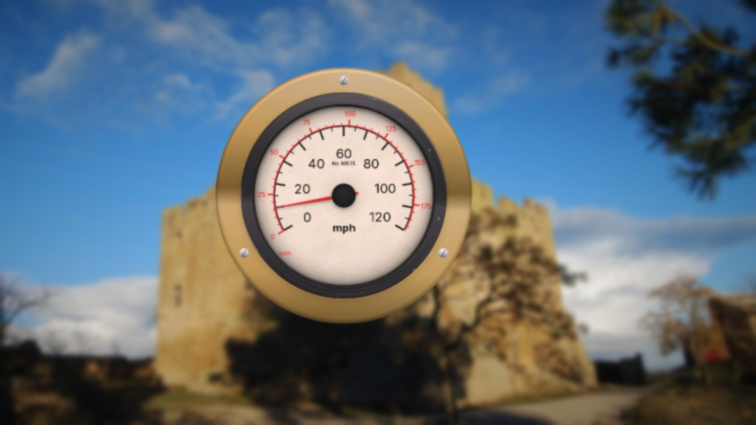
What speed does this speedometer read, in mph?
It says 10 mph
